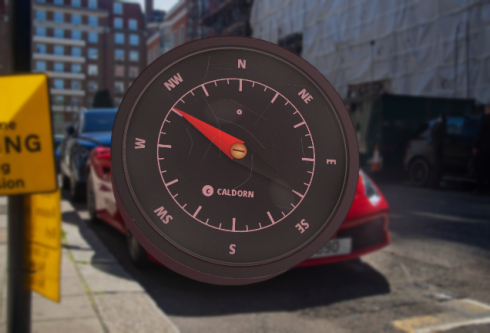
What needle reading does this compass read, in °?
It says 300 °
